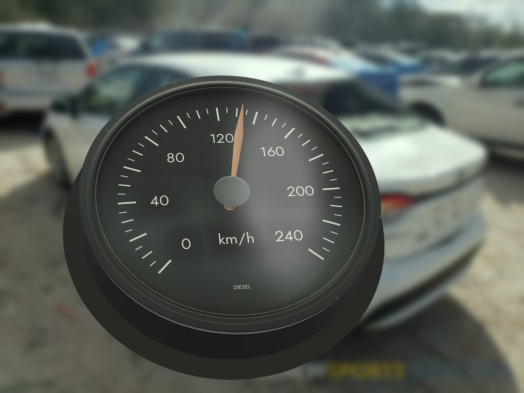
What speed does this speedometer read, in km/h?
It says 132.5 km/h
